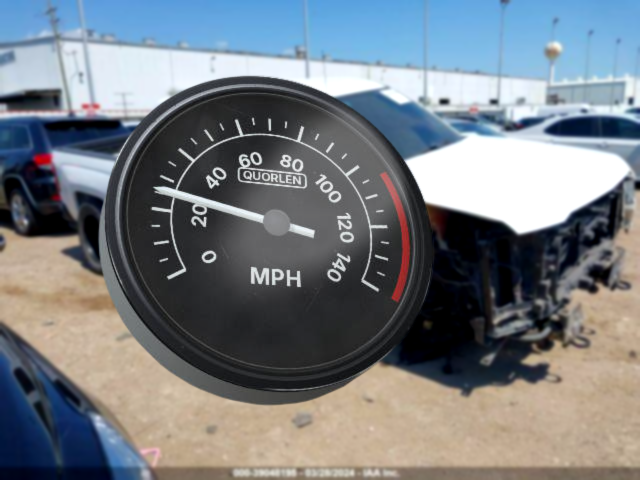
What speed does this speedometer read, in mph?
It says 25 mph
